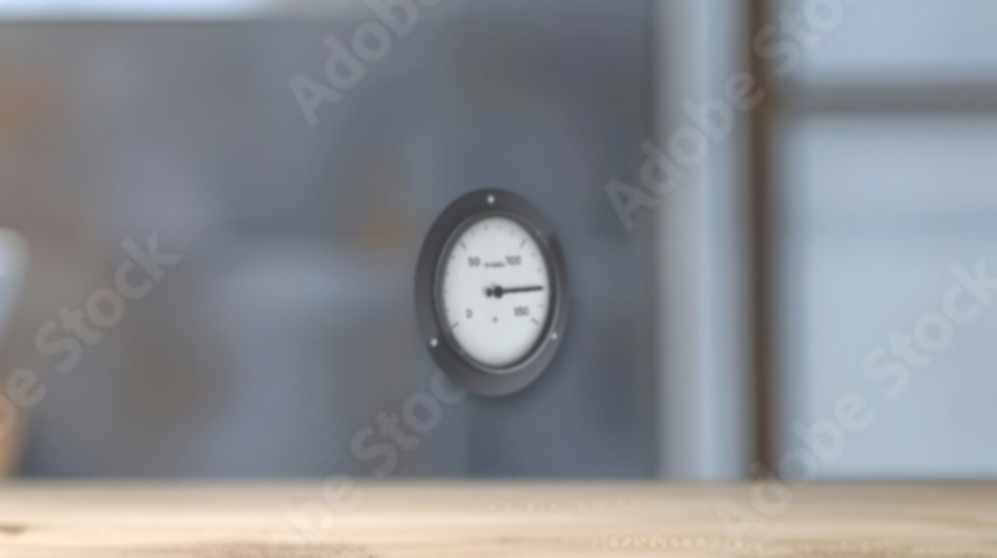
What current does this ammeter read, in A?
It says 130 A
